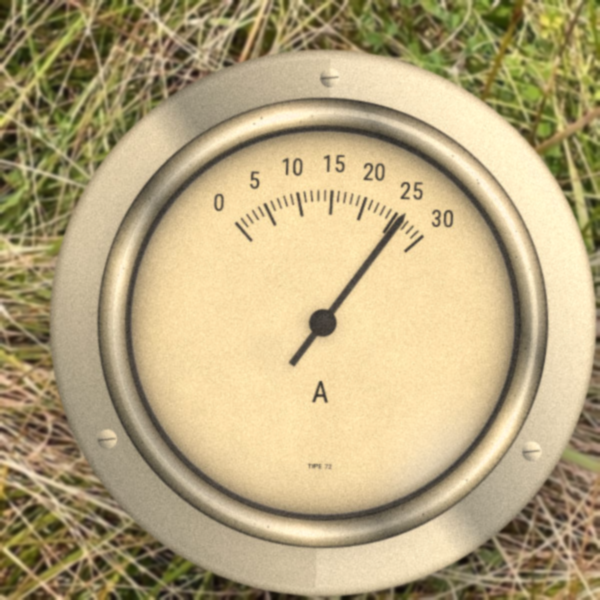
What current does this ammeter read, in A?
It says 26 A
